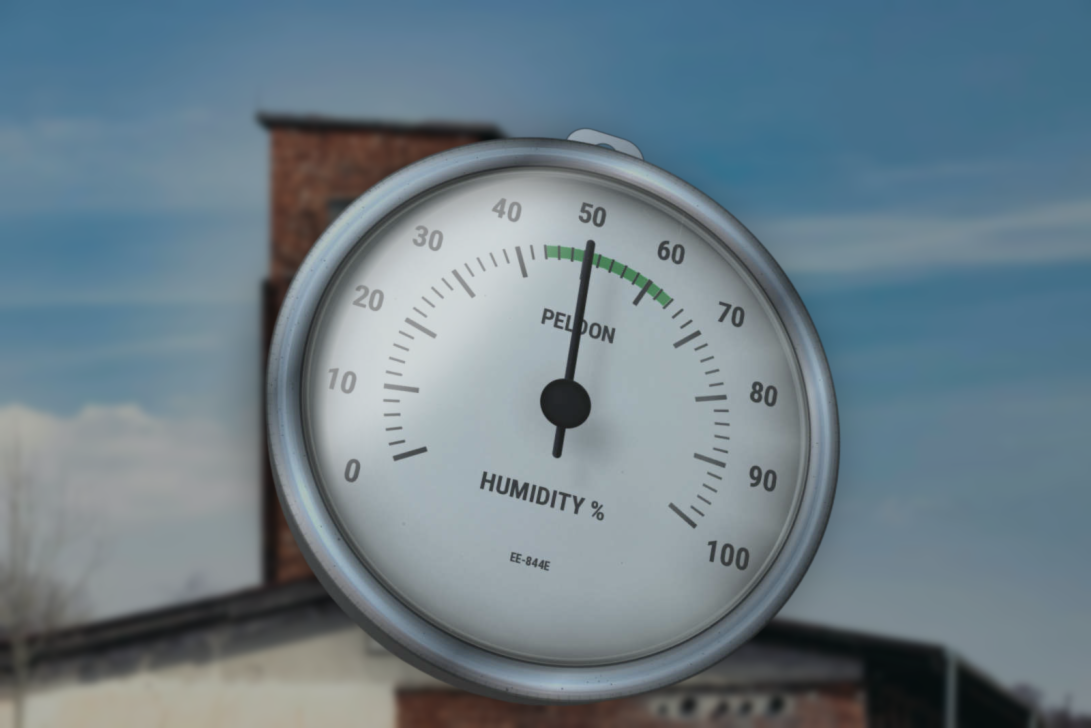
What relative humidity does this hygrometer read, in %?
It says 50 %
